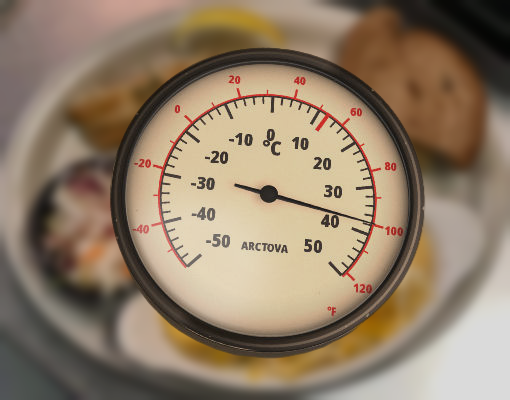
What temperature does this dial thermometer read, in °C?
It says 38 °C
